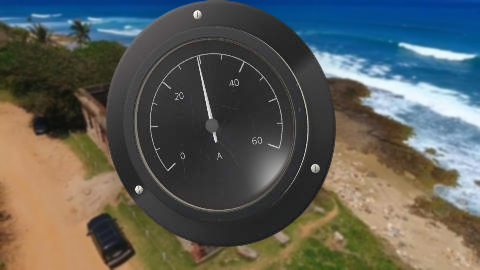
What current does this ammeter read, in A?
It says 30 A
